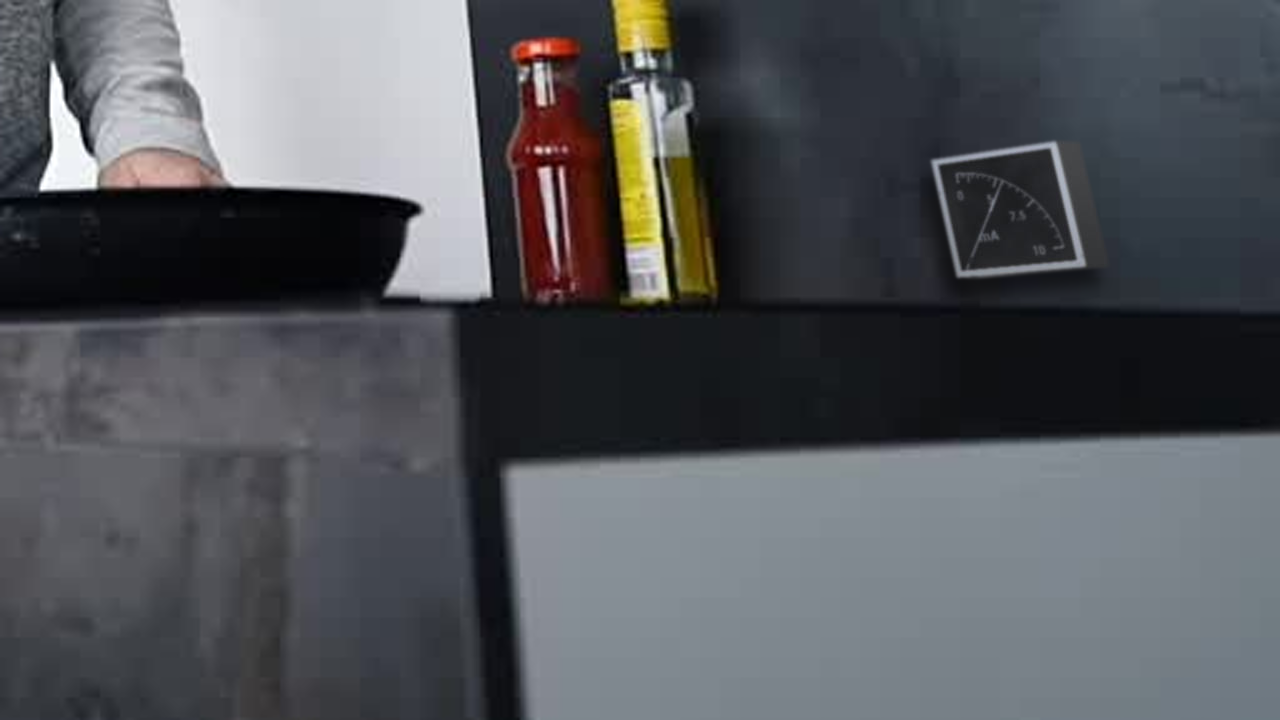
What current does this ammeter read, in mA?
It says 5.5 mA
